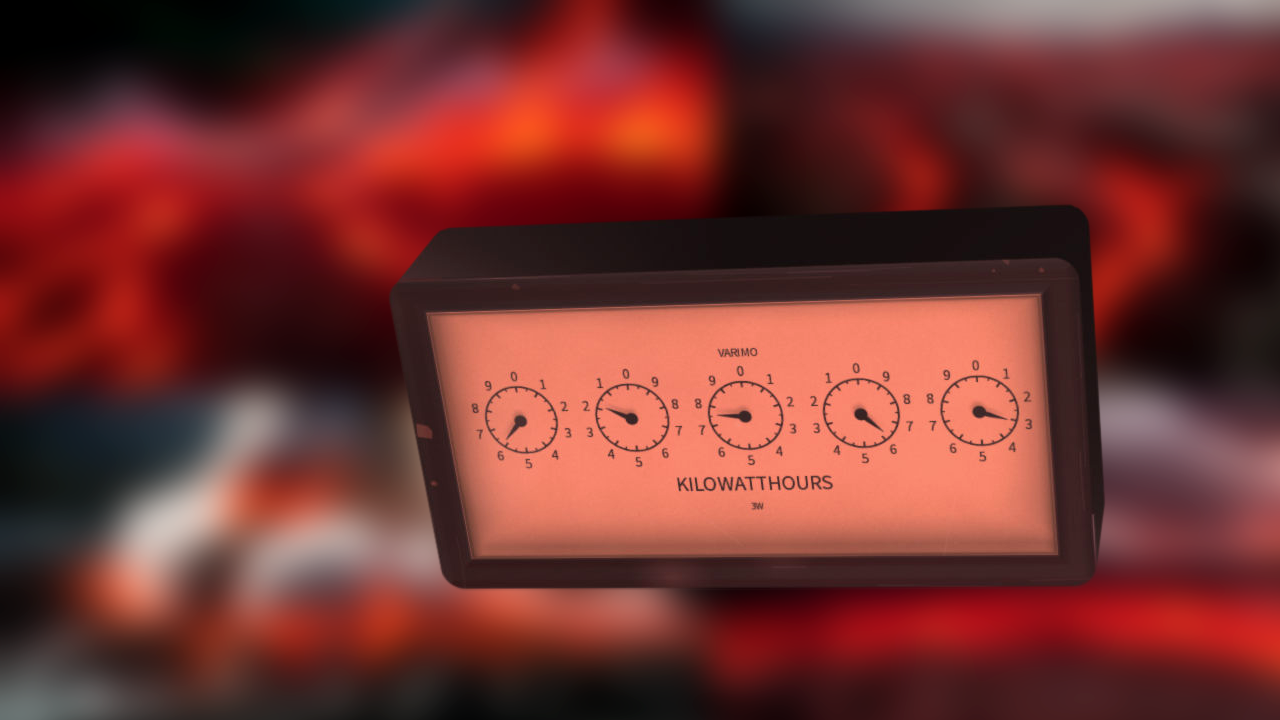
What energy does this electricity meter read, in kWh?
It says 61763 kWh
